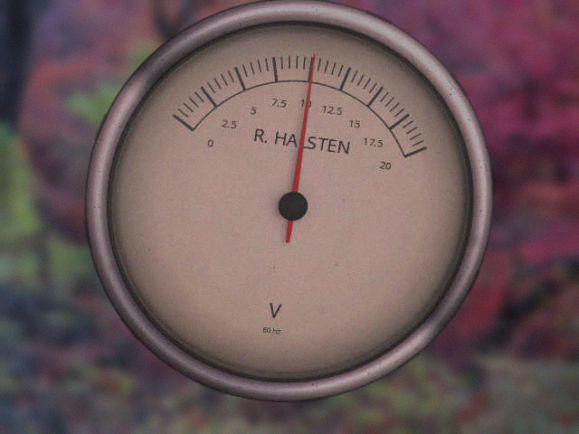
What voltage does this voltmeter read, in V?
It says 10 V
